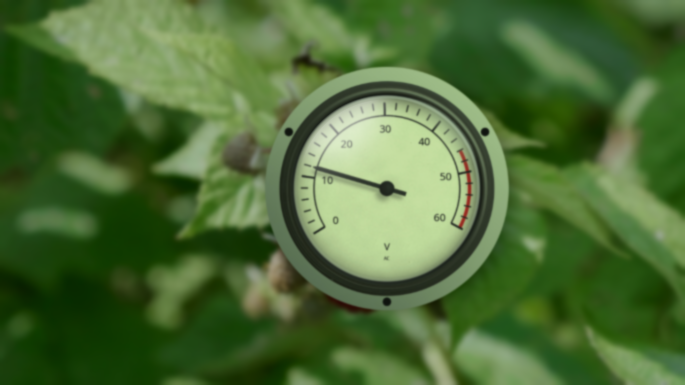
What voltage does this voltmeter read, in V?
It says 12 V
